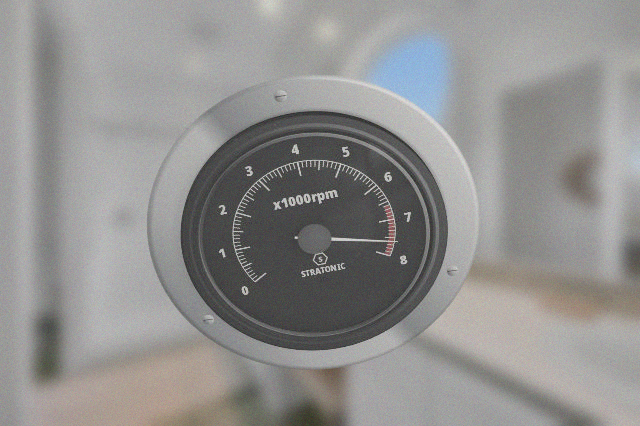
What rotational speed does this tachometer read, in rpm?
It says 7500 rpm
